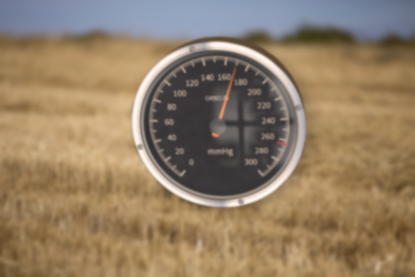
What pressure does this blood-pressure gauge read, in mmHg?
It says 170 mmHg
